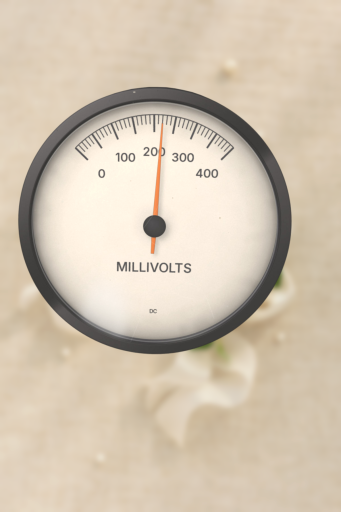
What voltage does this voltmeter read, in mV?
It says 220 mV
